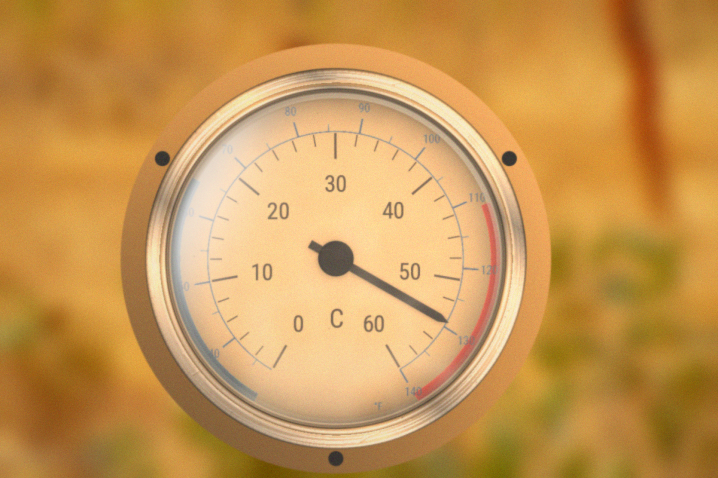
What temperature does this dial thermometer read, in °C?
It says 54 °C
